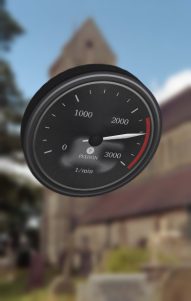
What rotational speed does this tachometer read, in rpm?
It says 2400 rpm
